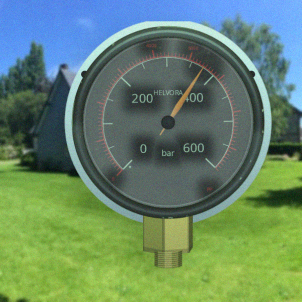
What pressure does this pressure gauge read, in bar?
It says 375 bar
